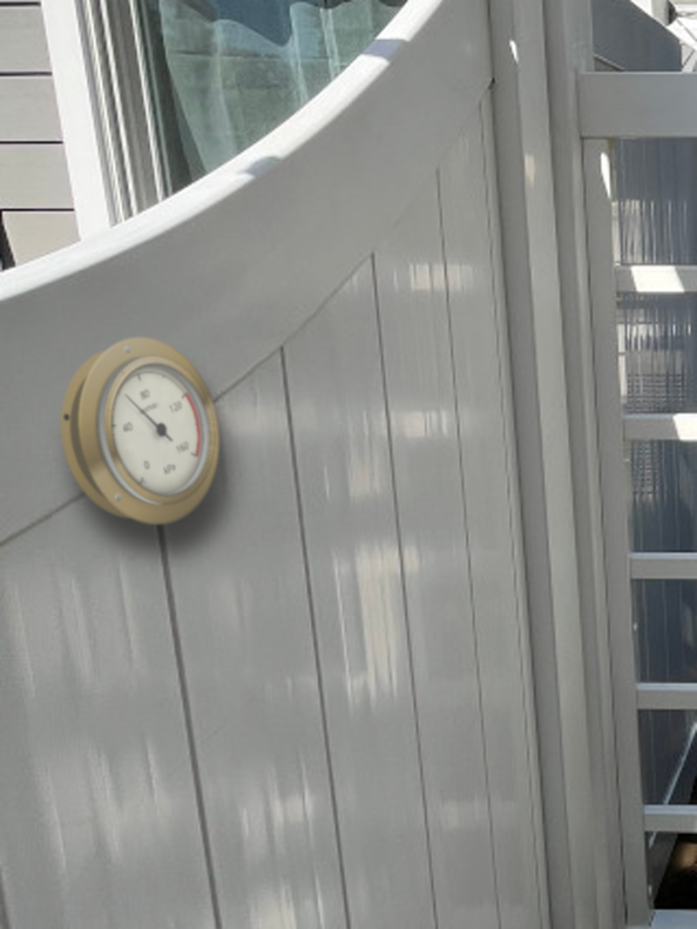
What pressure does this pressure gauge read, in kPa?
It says 60 kPa
